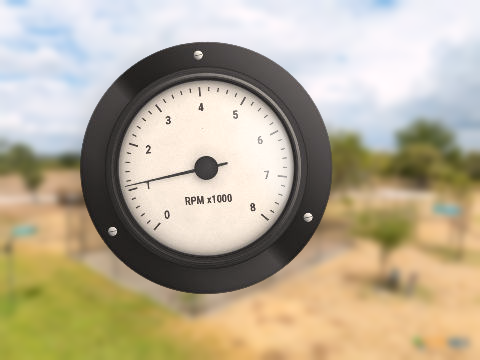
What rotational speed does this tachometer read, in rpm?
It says 1100 rpm
